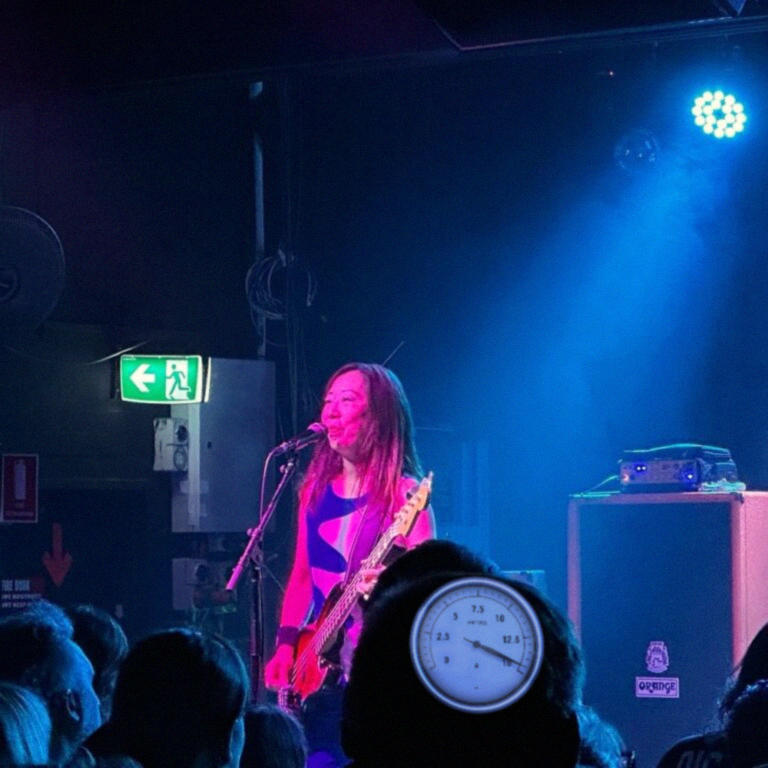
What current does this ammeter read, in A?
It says 14.5 A
